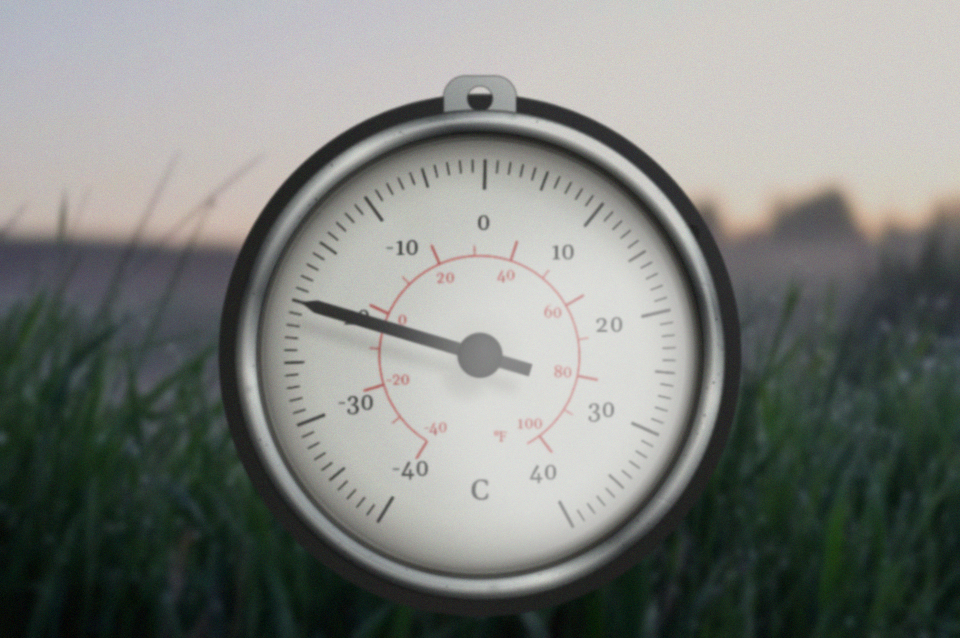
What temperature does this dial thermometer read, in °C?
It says -20 °C
